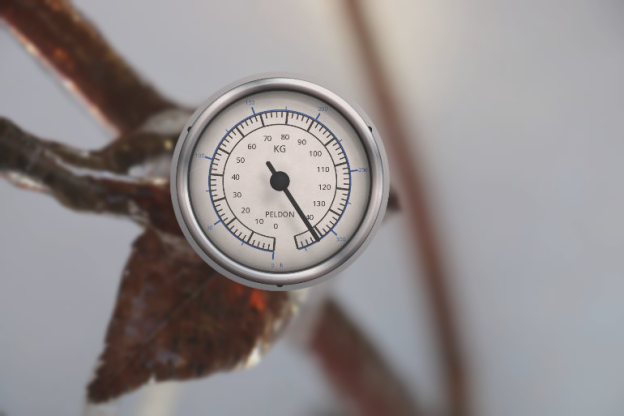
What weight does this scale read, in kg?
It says 142 kg
